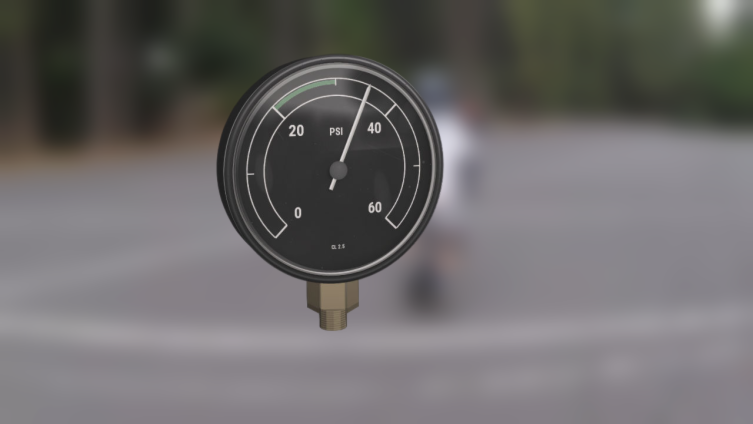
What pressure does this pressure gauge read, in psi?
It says 35 psi
